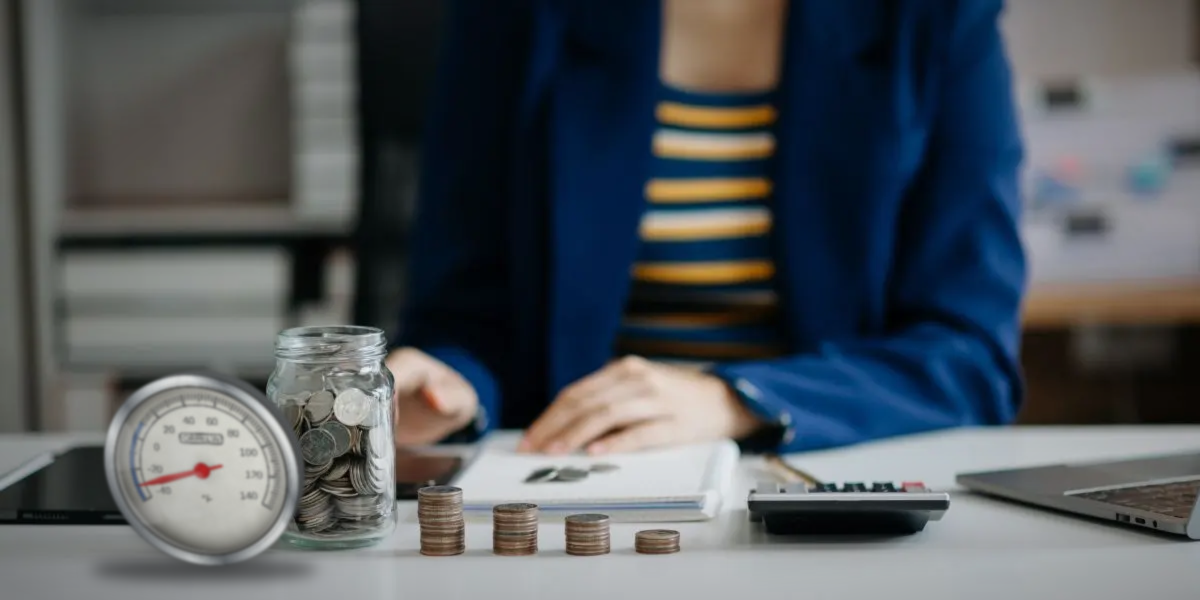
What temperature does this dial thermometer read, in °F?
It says -30 °F
